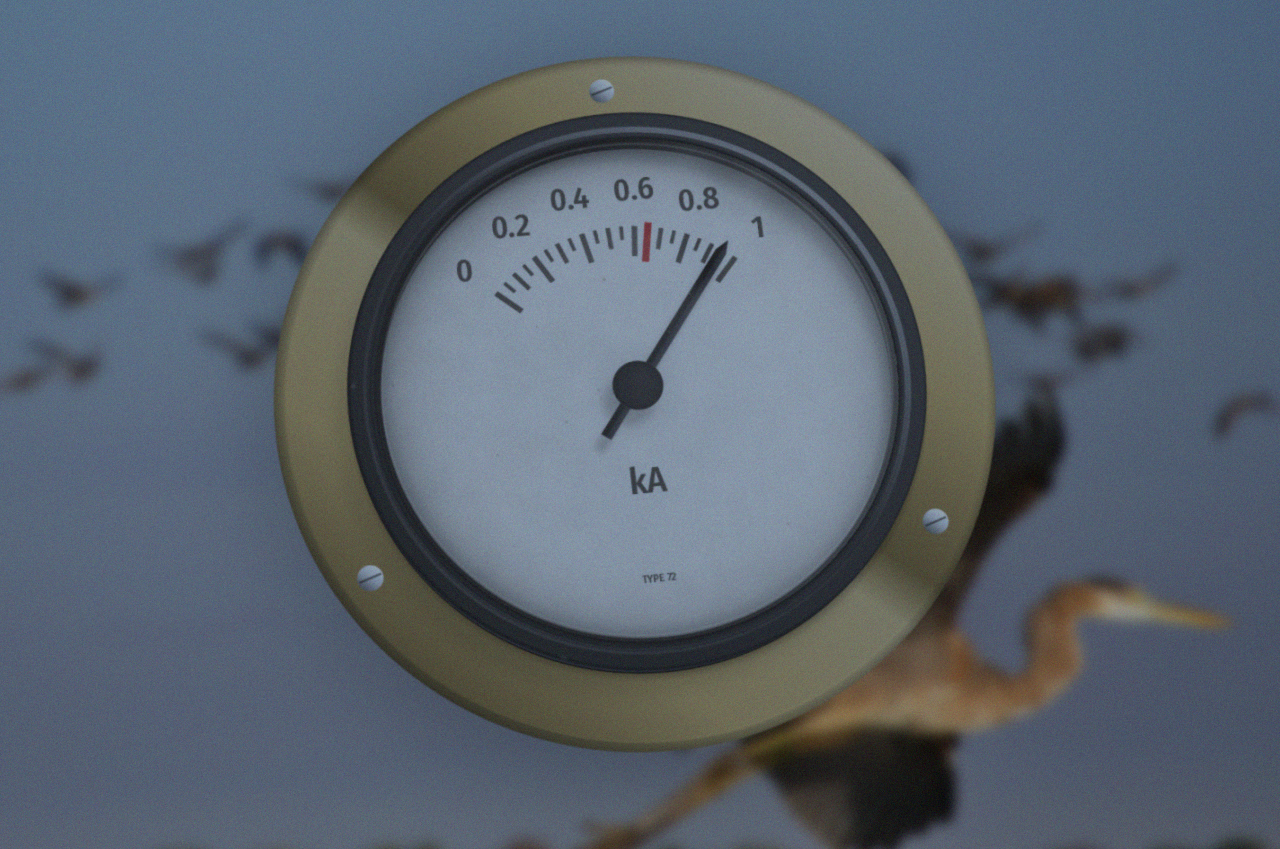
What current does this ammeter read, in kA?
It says 0.95 kA
